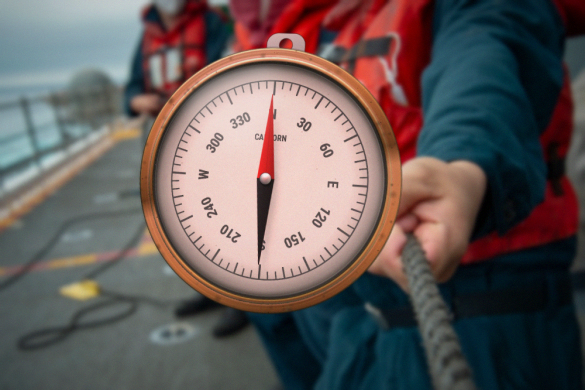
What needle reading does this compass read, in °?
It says 0 °
